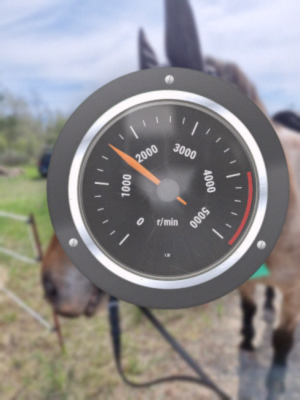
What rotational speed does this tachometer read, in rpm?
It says 1600 rpm
